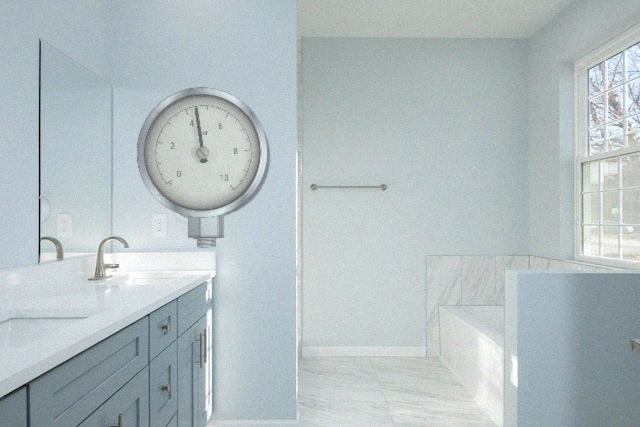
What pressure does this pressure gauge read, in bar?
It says 4.5 bar
